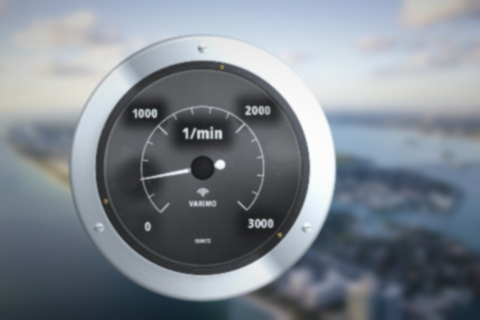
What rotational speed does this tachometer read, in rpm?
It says 400 rpm
